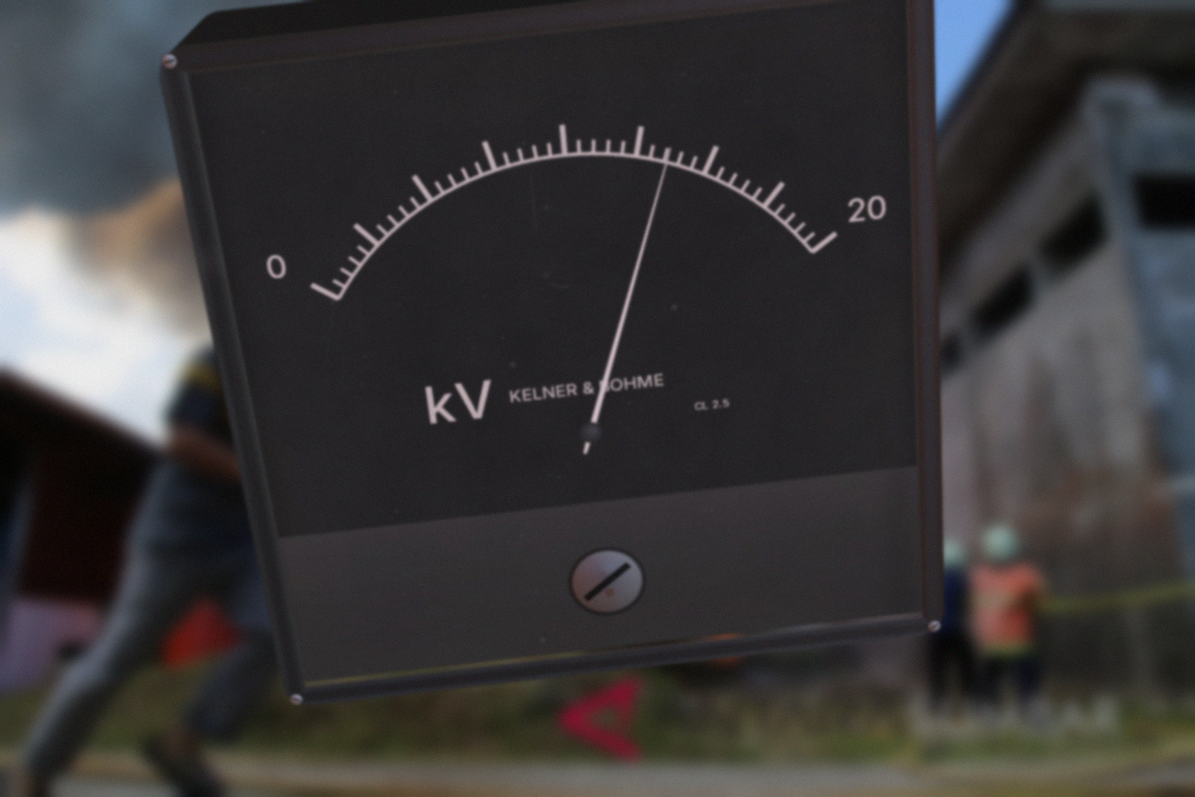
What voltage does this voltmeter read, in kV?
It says 13.5 kV
